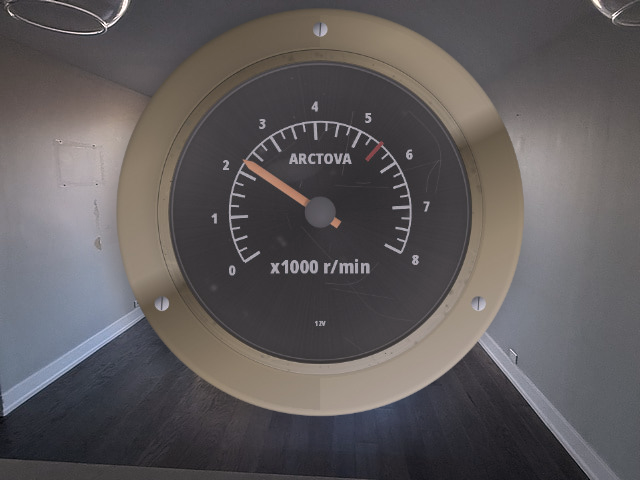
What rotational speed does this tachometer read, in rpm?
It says 2250 rpm
